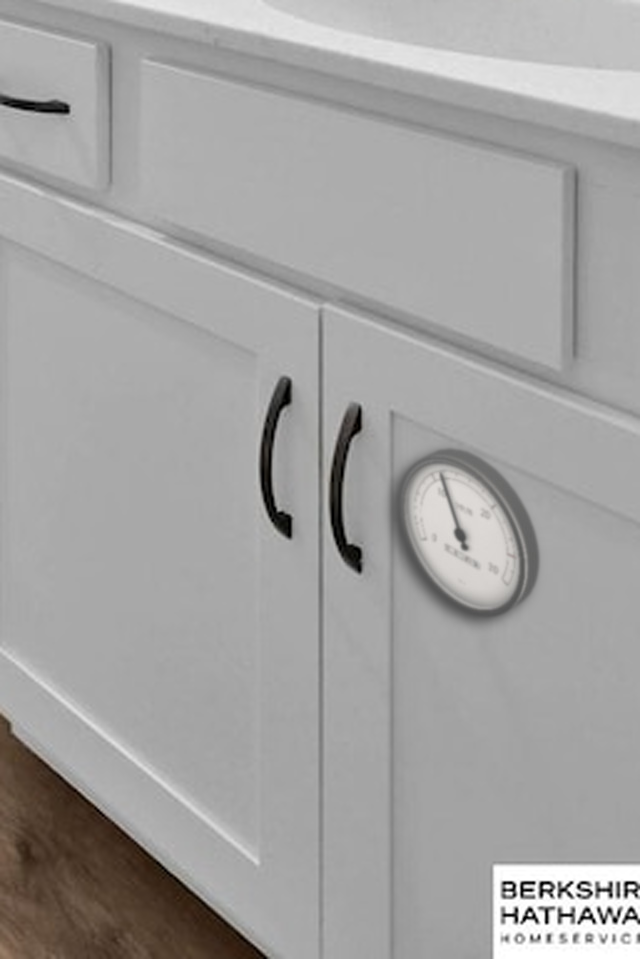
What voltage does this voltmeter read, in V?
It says 12 V
